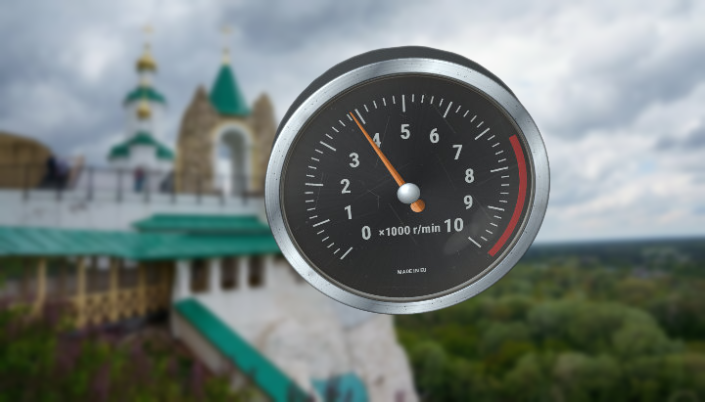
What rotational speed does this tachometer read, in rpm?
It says 3900 rpm
